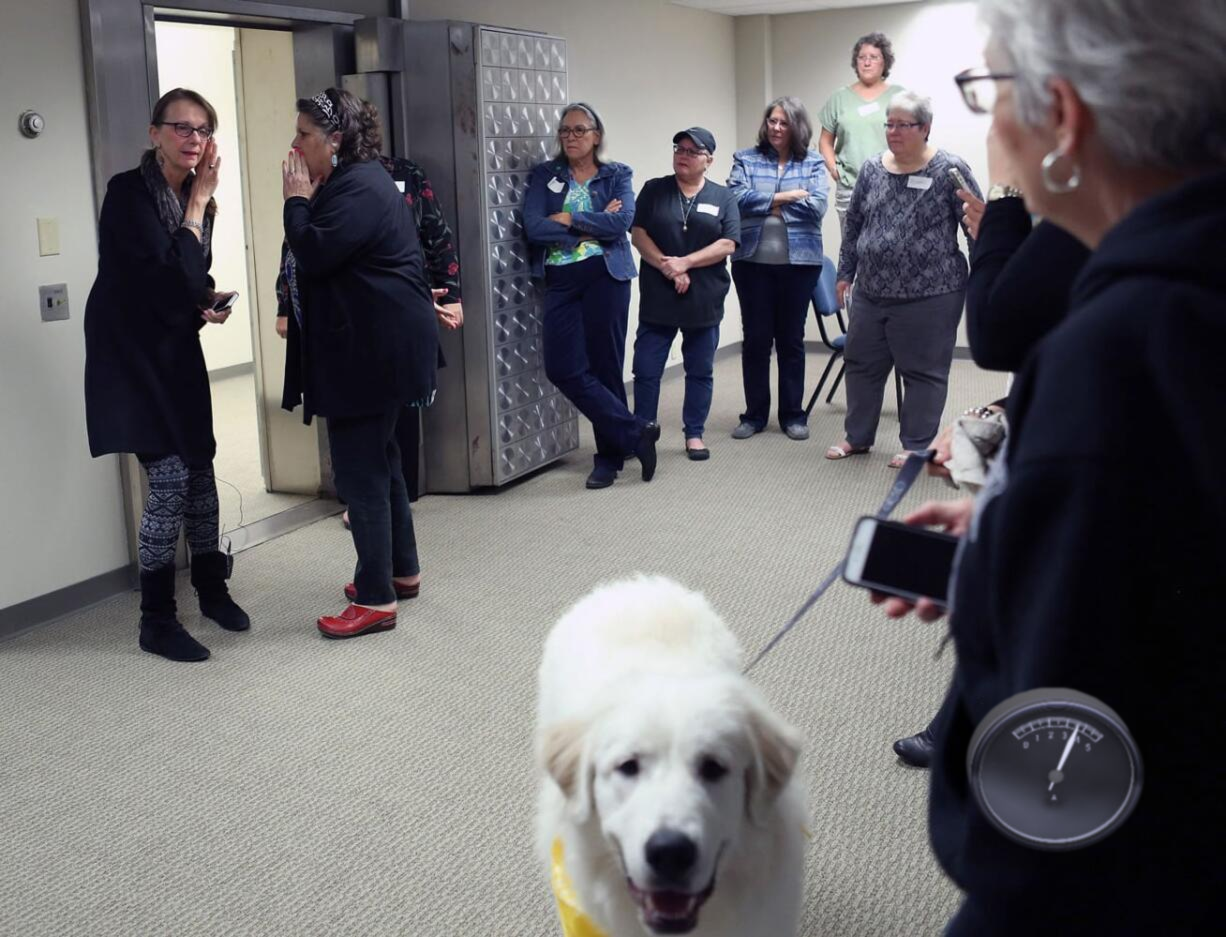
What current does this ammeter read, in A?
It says 3.5 A
